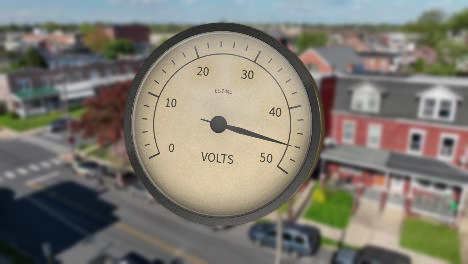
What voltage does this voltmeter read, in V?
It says 46 V
